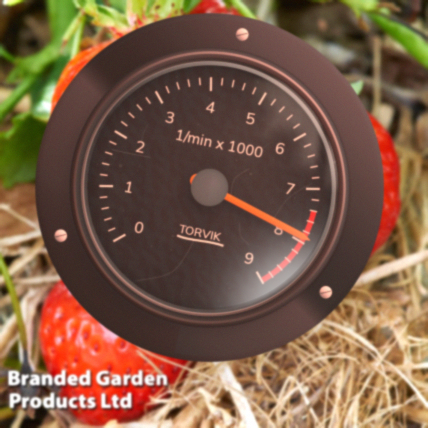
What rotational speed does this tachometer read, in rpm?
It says 7900 rpm
